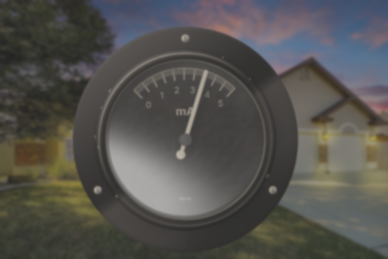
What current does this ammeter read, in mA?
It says 3.5 mA
